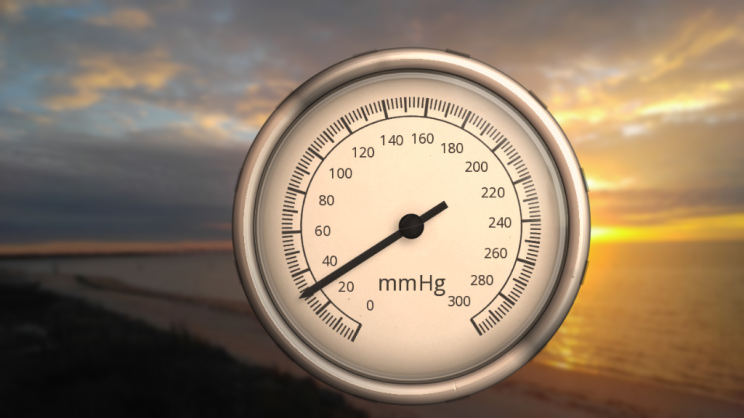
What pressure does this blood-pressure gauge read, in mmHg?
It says 30 mmHg
